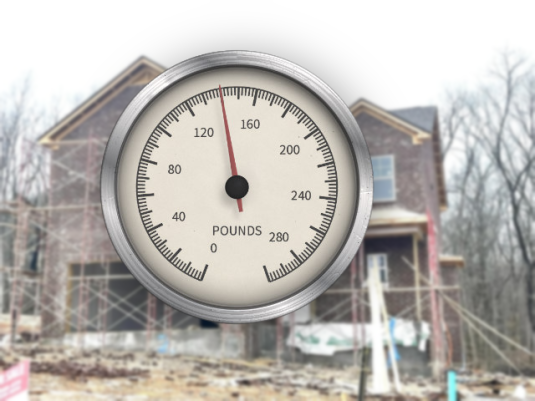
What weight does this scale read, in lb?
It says 140 lb
